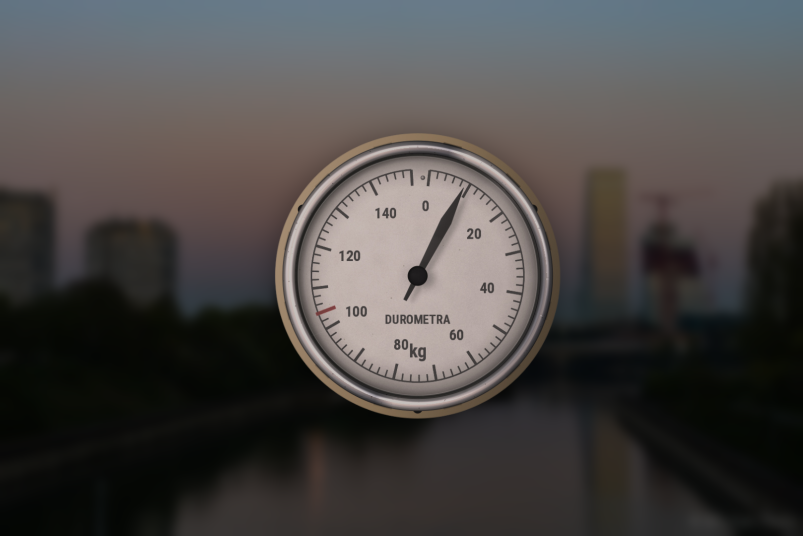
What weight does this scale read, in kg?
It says 9 kg
